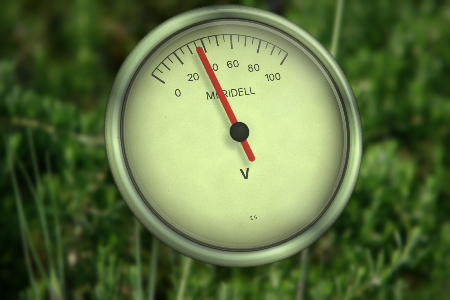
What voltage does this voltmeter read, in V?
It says 35 V
